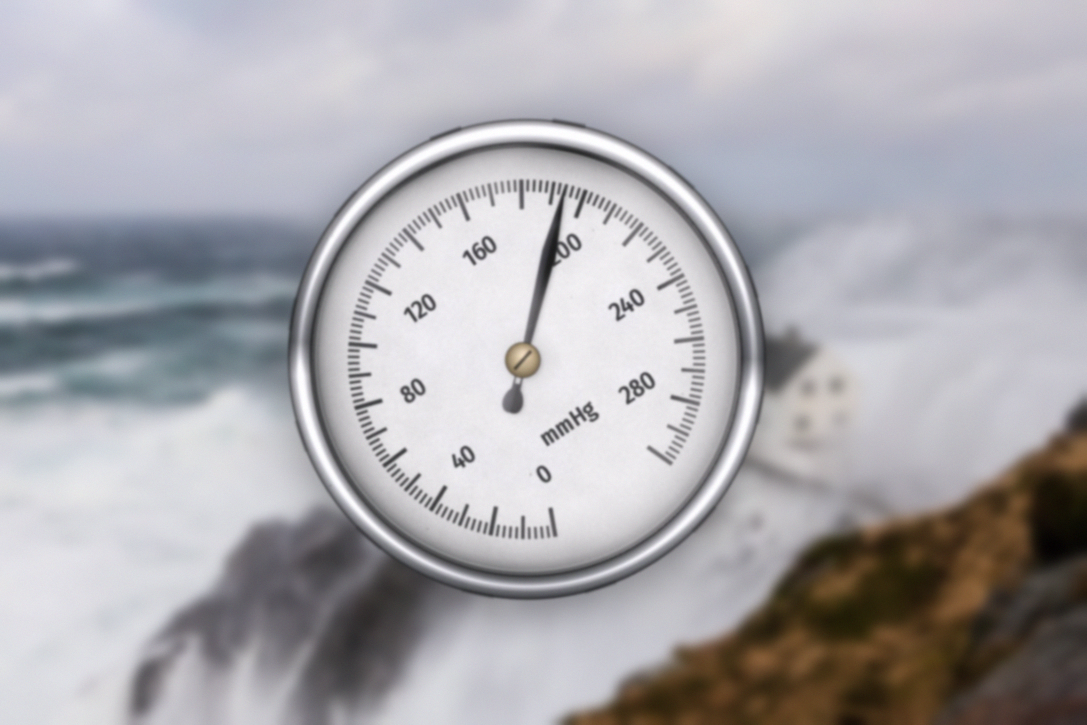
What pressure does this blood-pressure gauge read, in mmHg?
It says 194 mmHg
